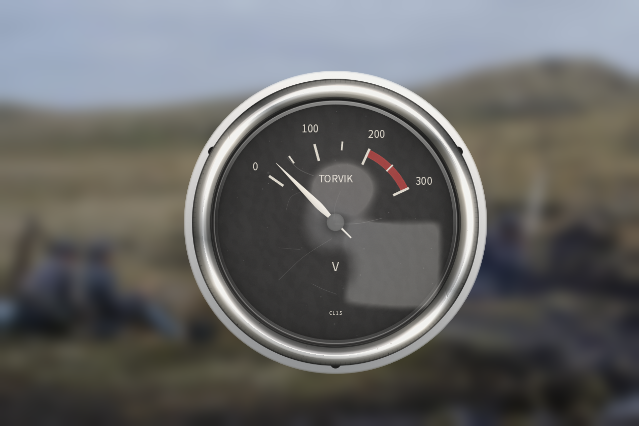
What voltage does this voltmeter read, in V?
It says 25 V
